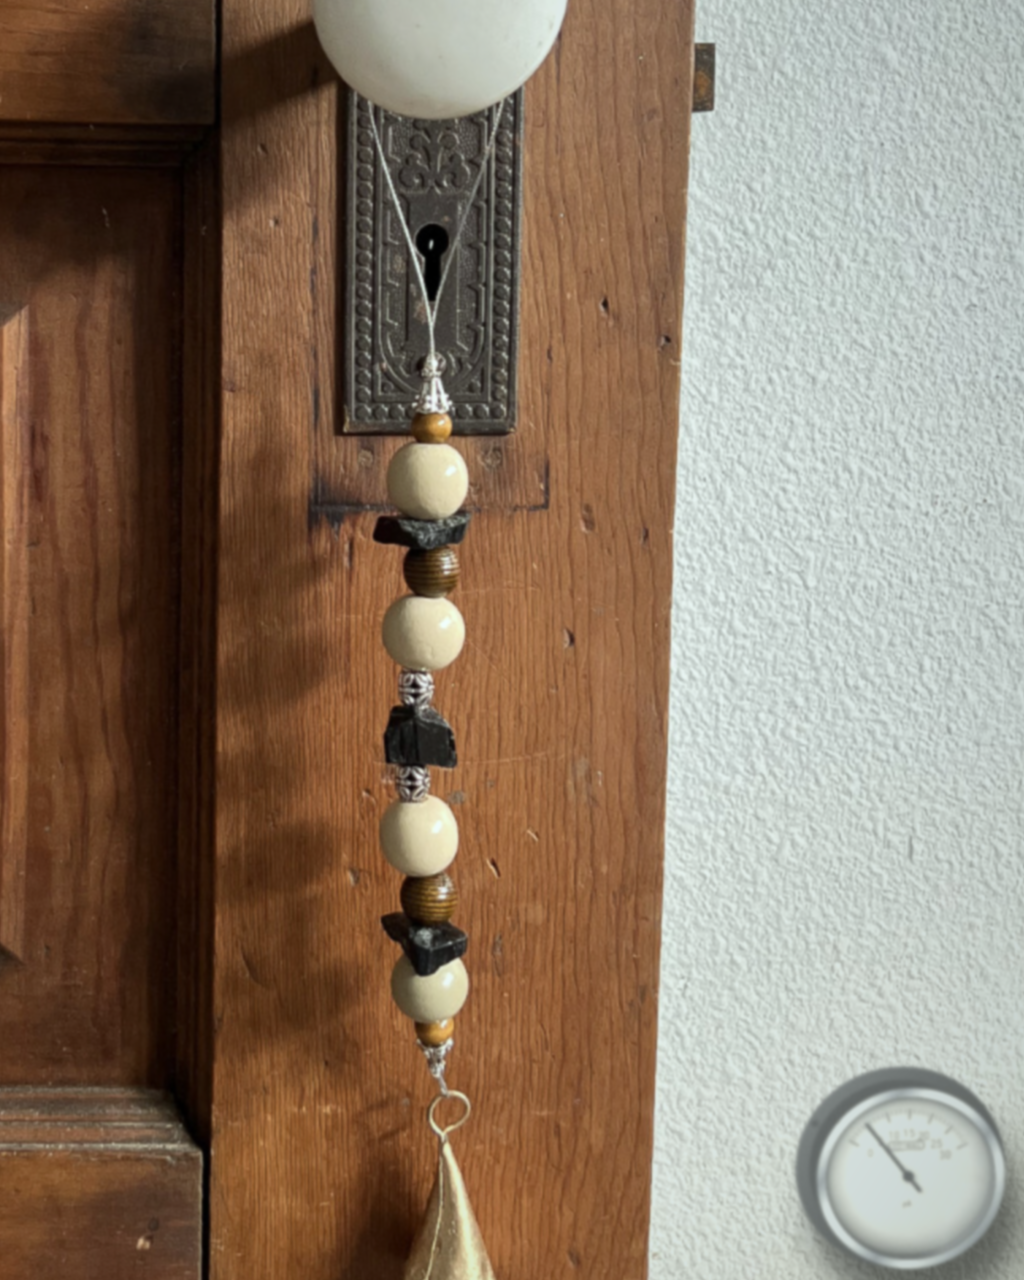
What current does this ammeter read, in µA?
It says 5 µA
